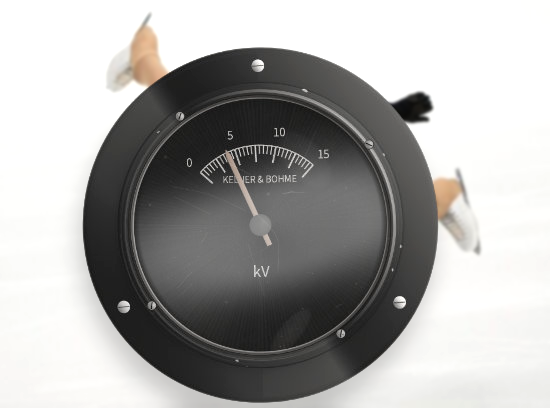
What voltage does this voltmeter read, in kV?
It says 4 kV
